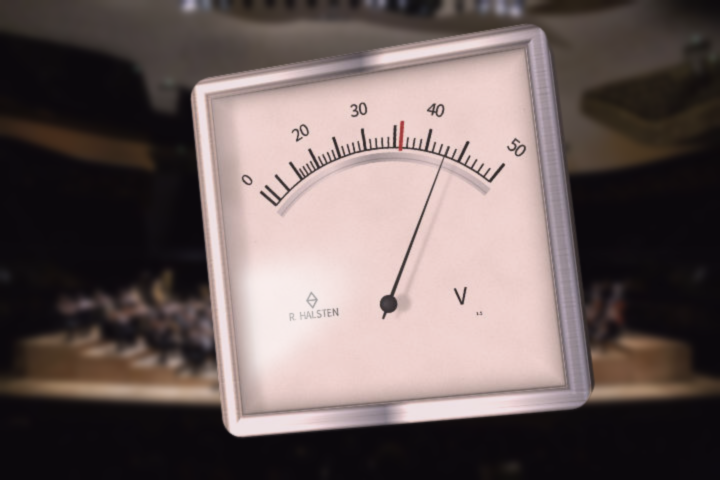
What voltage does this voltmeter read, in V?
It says 43 V
